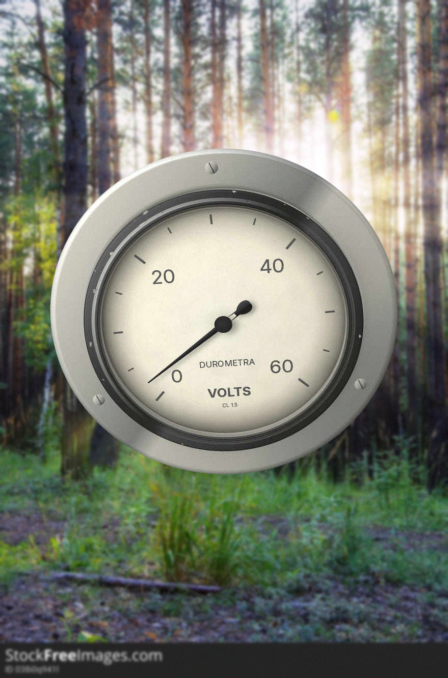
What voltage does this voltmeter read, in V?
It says 2.5 V
